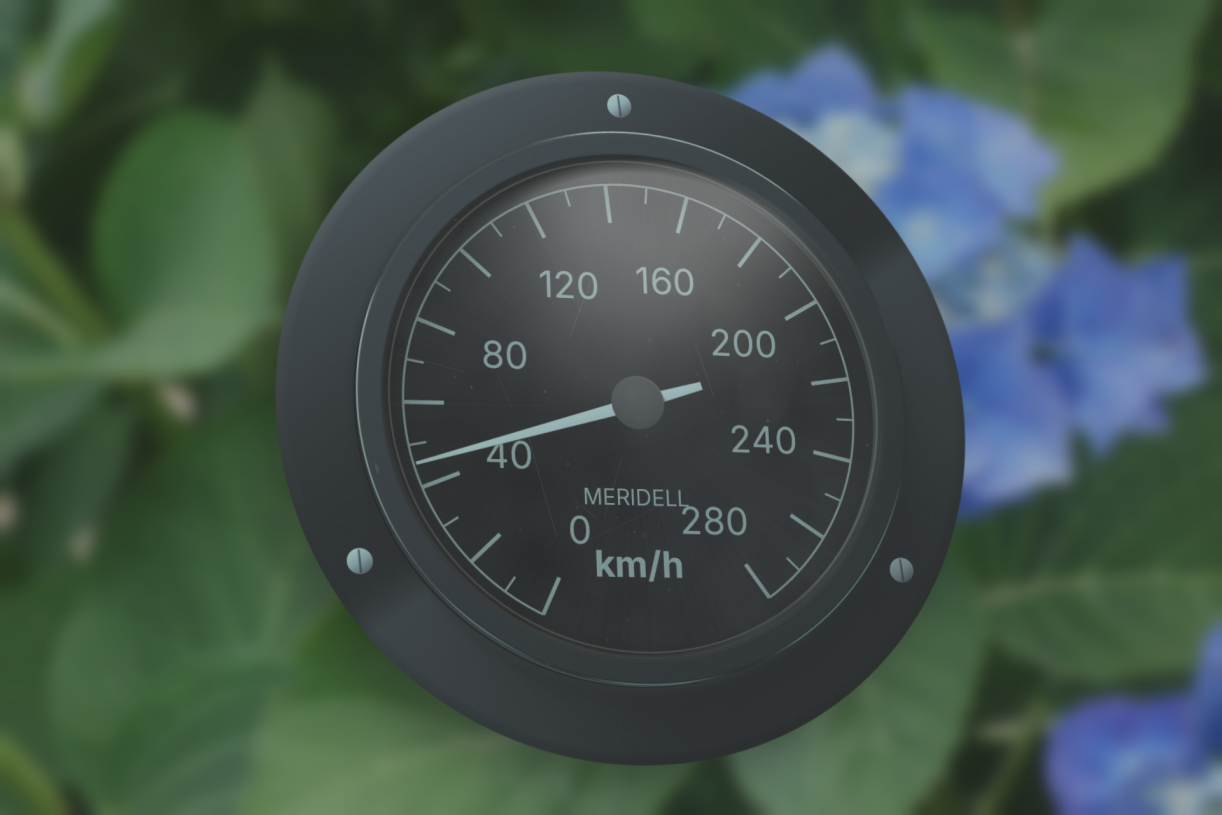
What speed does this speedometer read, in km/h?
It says 45 km/h
